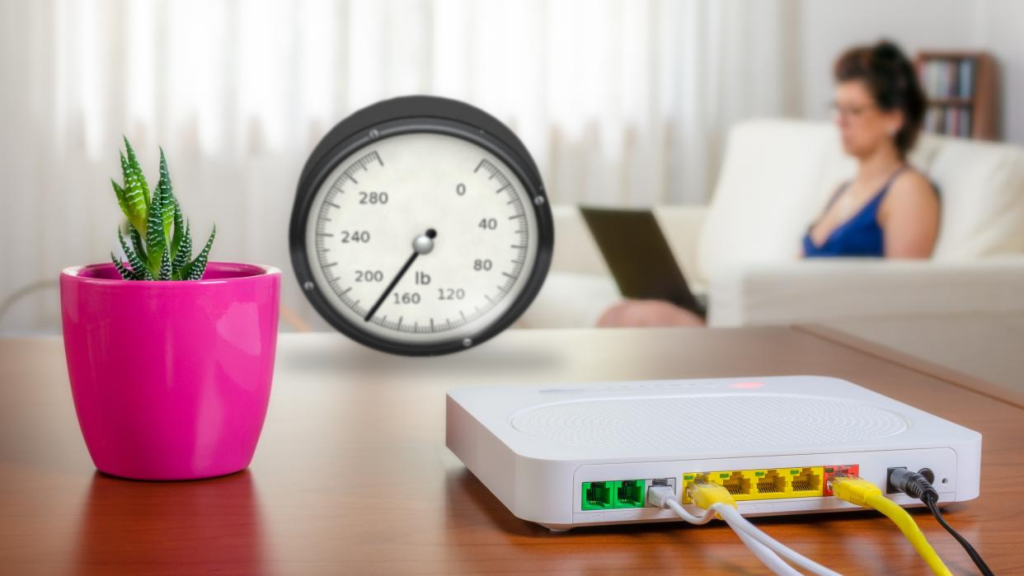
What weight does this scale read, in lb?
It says 180 lb
